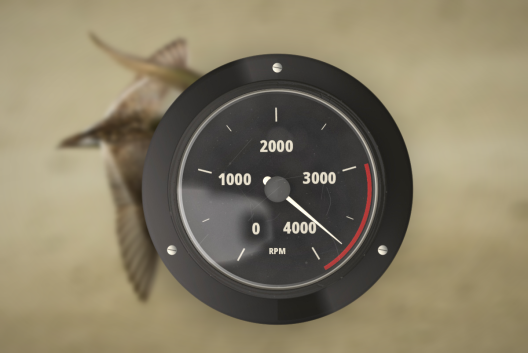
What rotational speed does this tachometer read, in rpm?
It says 3750 rpm
